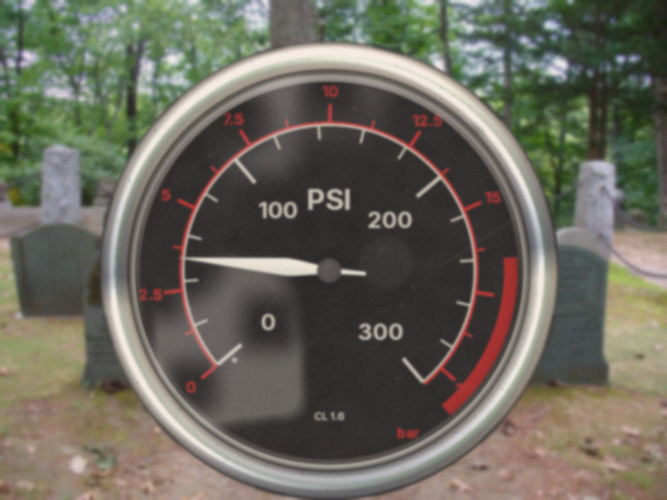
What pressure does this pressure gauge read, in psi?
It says 50 psi
